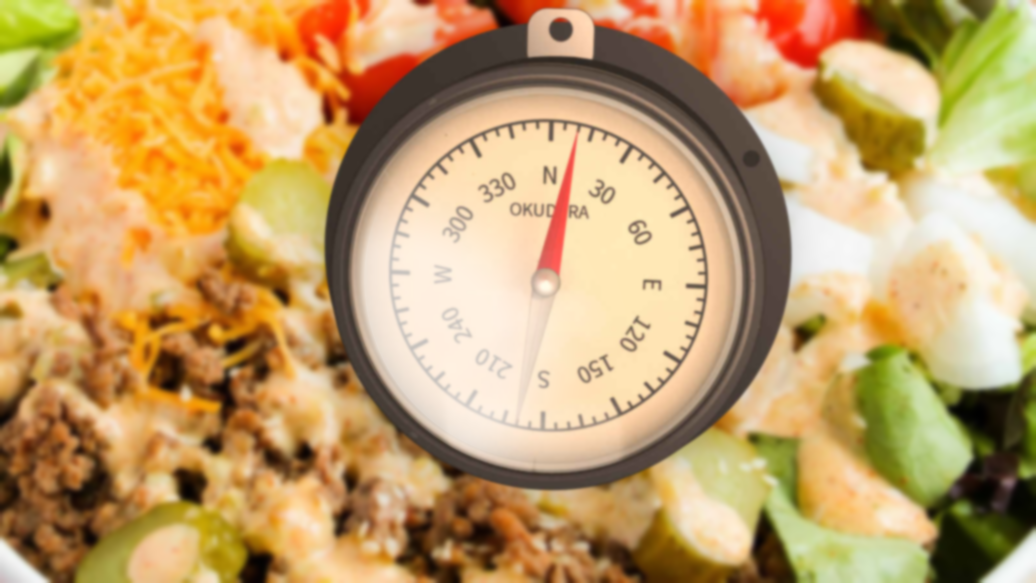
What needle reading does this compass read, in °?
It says 10 °
